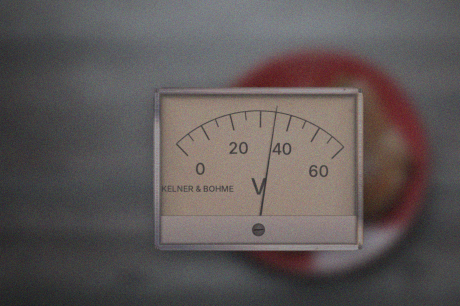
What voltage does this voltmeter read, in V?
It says 35 V
